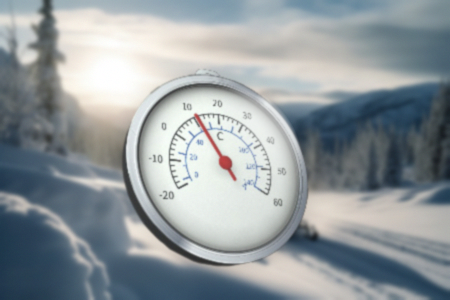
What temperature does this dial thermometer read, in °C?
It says 10 °C
